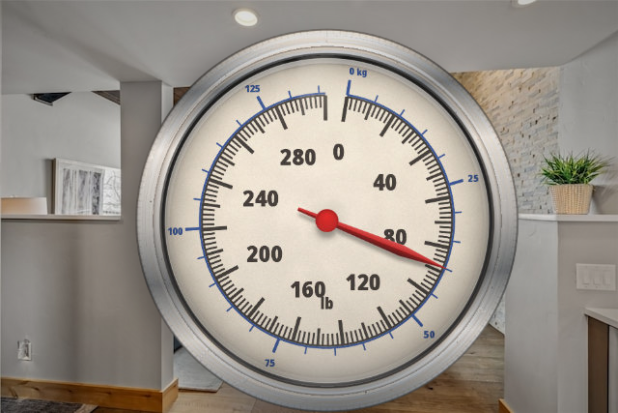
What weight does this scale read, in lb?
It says 88 lb
